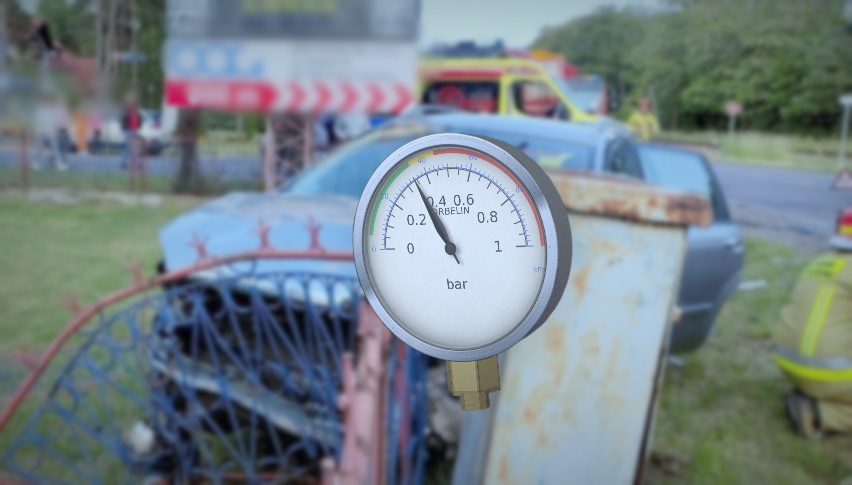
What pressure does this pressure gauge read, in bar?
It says 0.35 bar
